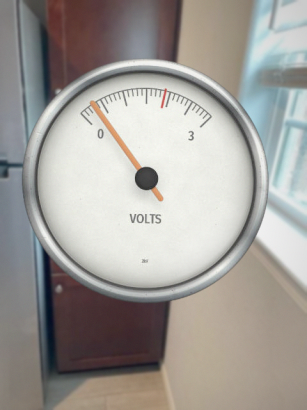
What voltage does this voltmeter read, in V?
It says 0.3 V
